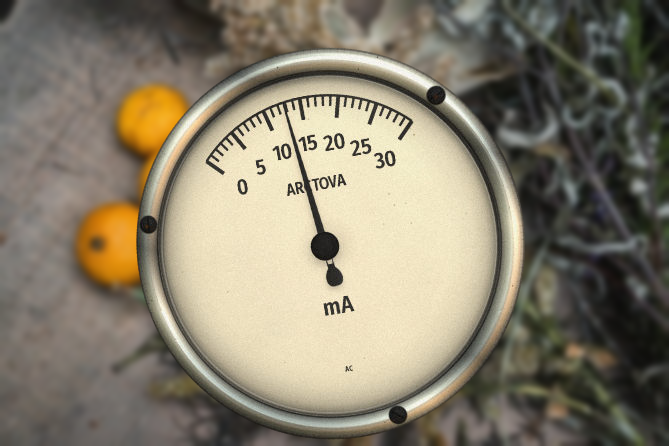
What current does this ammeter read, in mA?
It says 13 mA
